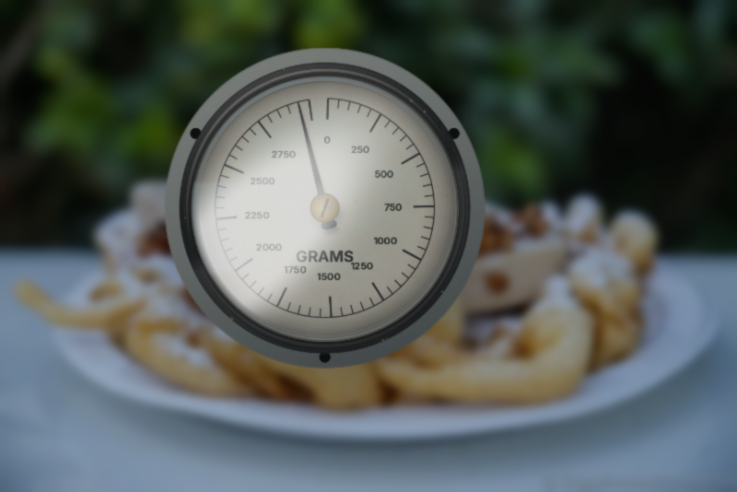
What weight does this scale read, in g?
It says 2950 g
